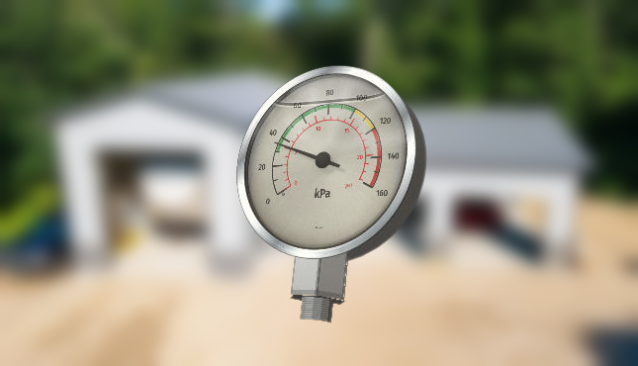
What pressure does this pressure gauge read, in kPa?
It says 35 kPa
